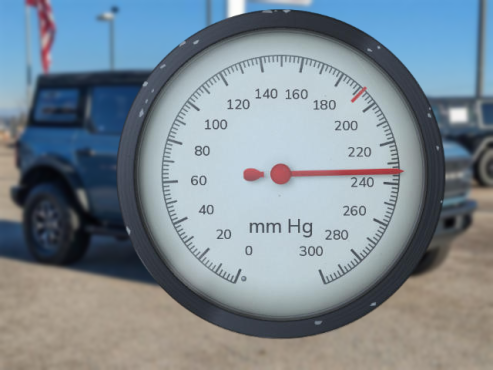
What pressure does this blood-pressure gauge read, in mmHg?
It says 234 mmHg
